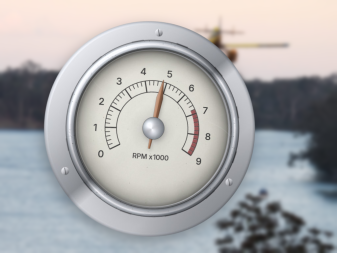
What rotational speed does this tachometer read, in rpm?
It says 4800 rpm
